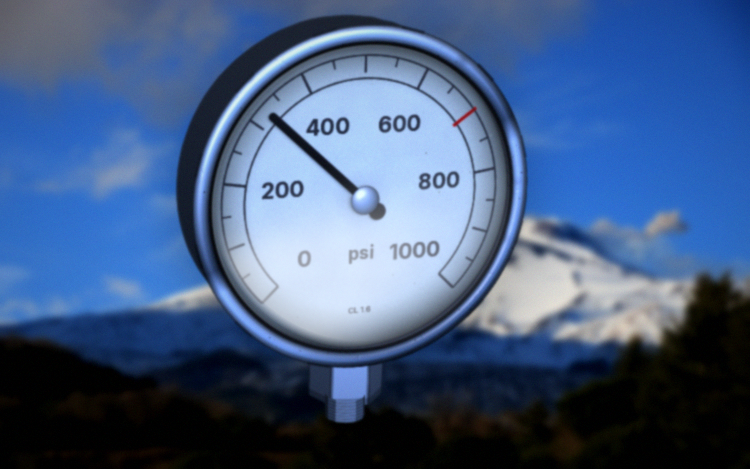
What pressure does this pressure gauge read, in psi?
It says 325 psi
